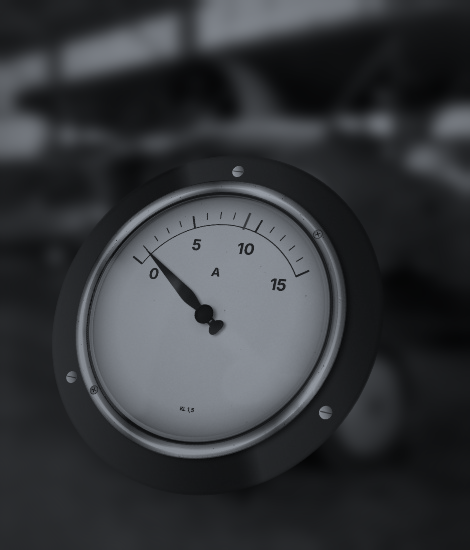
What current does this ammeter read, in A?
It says 1 A
